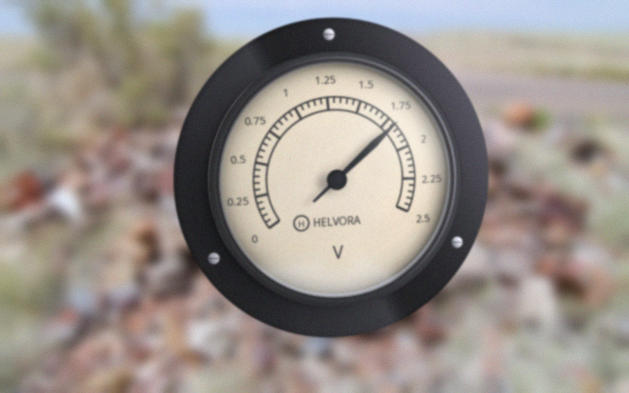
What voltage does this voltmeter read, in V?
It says 1.8 V
